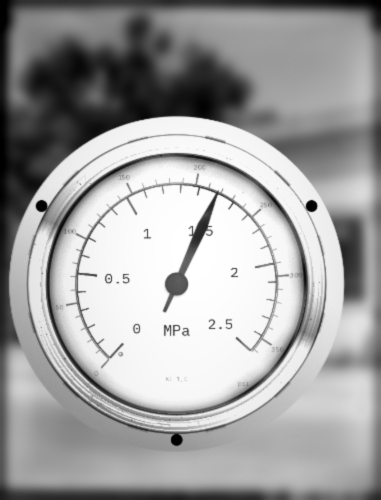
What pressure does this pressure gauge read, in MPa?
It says 1.5 MPa
